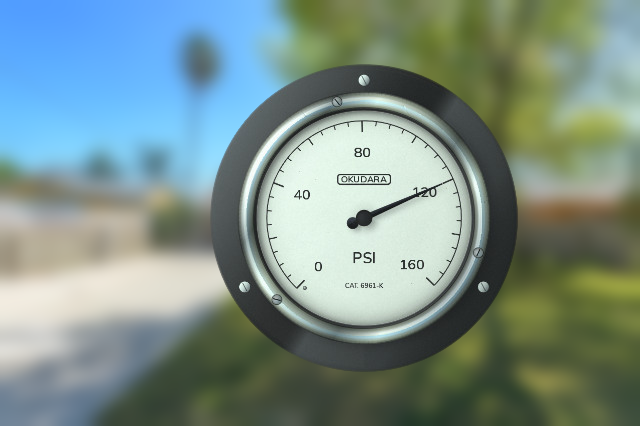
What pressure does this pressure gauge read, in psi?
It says 120 psi
